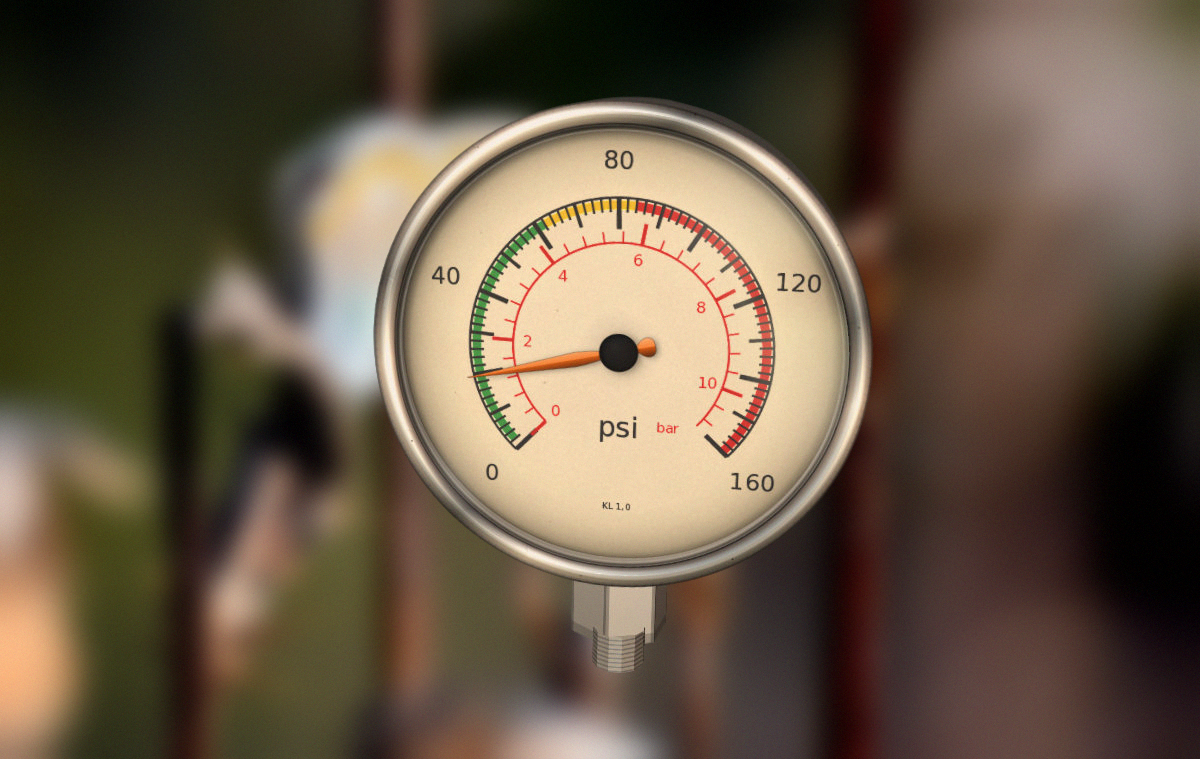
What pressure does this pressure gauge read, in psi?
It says 20 psi
